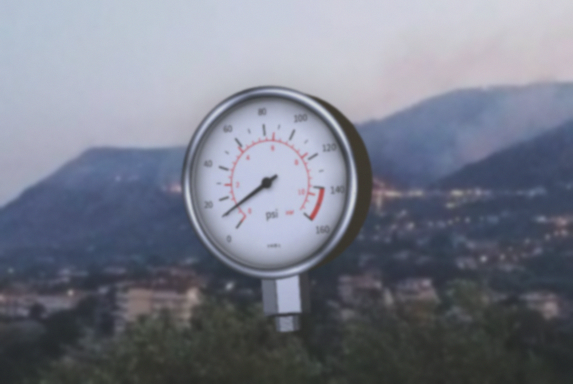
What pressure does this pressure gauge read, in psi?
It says 10 psi
